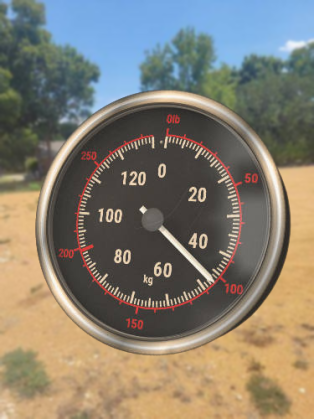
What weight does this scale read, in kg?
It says 47 kg
